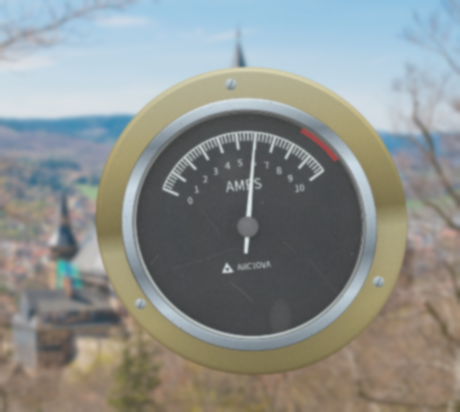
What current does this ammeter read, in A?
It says 6 A
